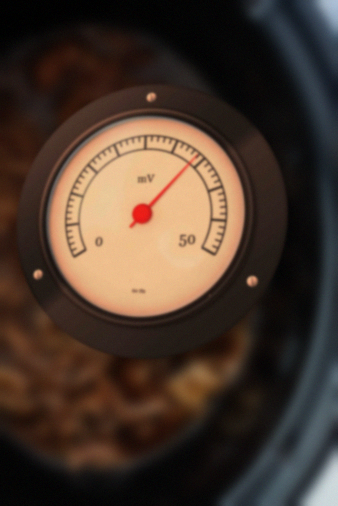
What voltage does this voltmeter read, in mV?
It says 34 mV
